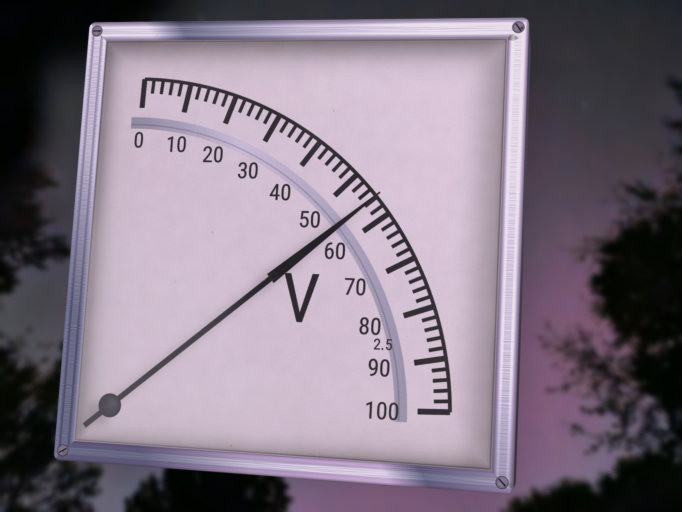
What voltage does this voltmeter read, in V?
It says 56 V
